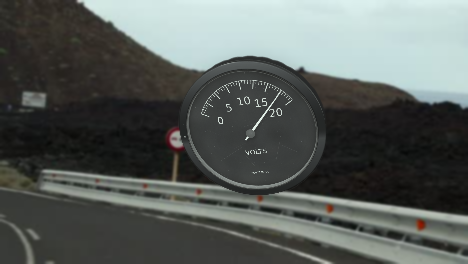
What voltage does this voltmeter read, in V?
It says 17.5 V
